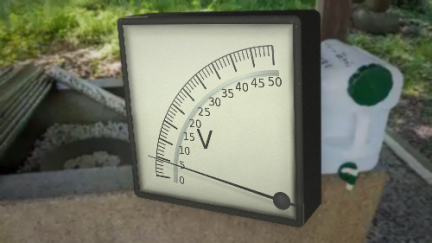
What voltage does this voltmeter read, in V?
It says 5 V
